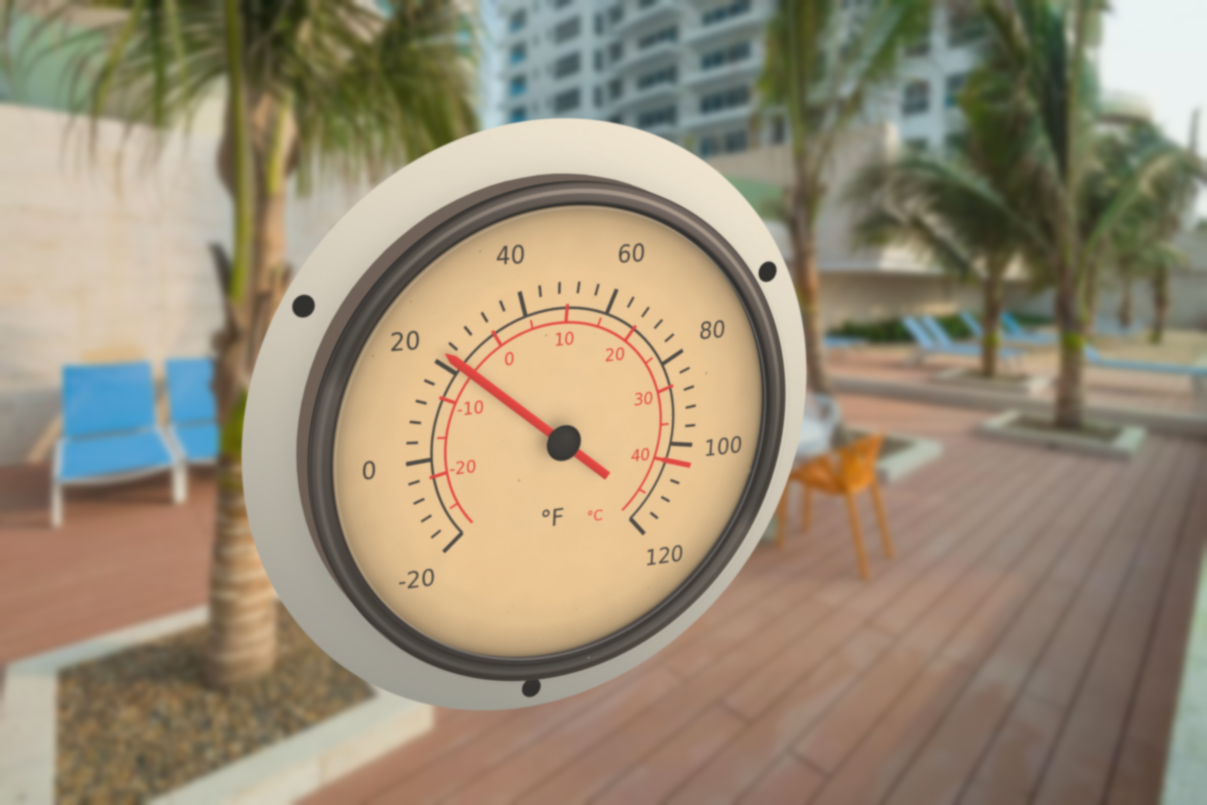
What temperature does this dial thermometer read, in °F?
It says 22 °F
